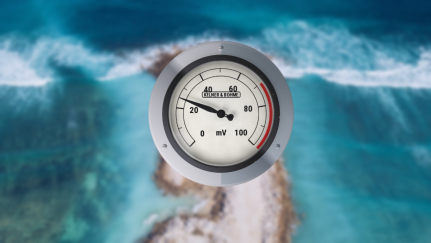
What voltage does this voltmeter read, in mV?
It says 25 mV
